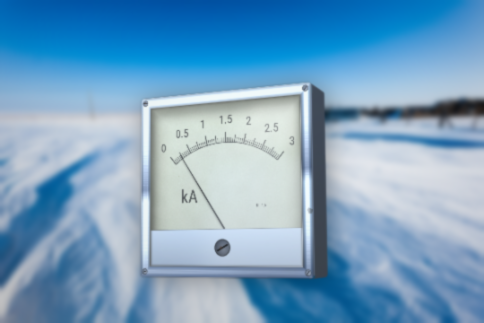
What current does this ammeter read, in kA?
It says 0.25 kA
